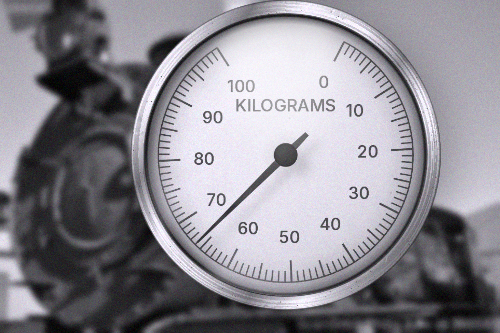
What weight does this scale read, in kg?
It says 66 kg
